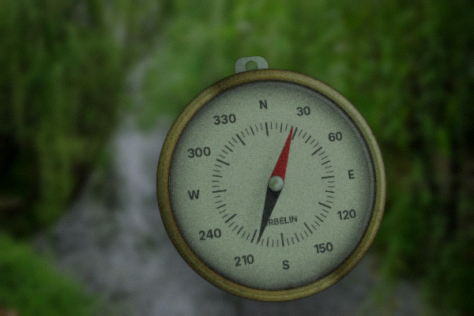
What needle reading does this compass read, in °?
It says 25 °
